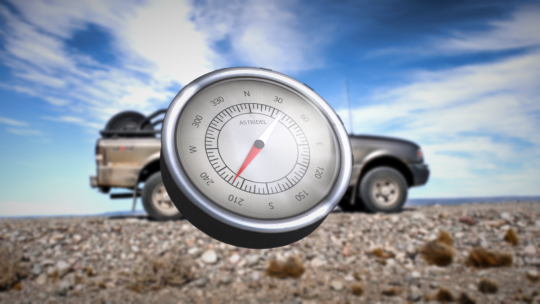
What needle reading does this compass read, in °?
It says 220 °
